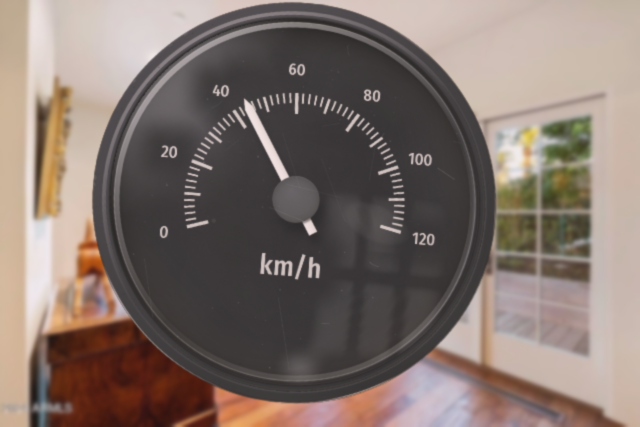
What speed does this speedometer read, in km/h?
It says 44 km/h
